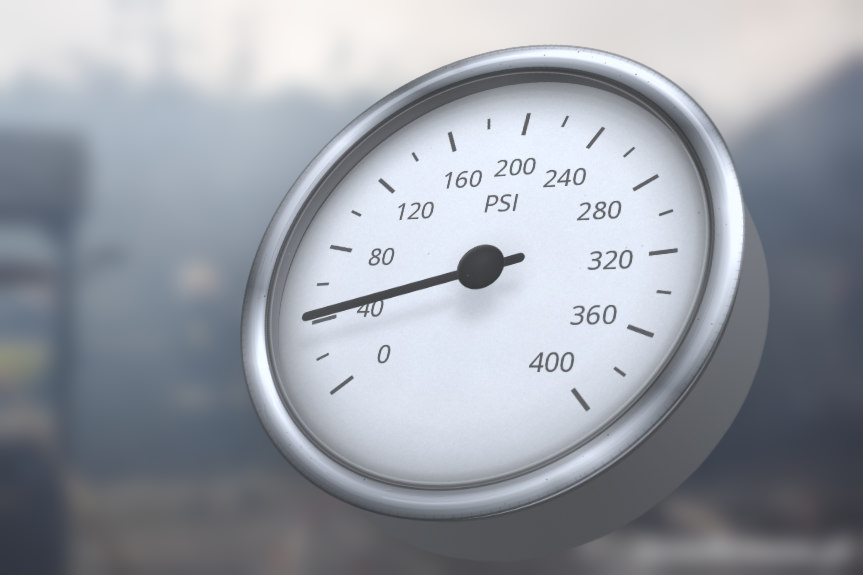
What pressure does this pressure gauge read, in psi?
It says 40 psi
